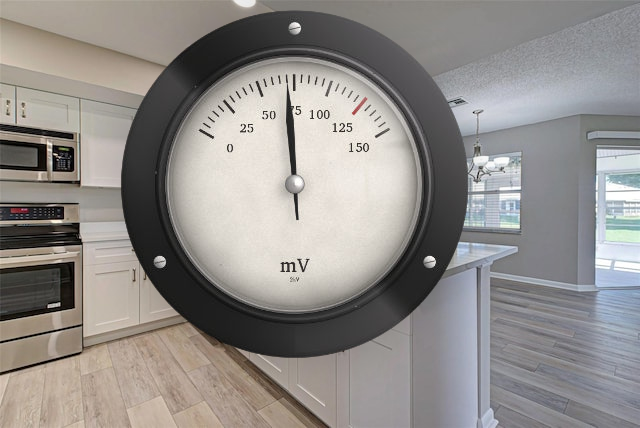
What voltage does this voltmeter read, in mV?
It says 70 mV
